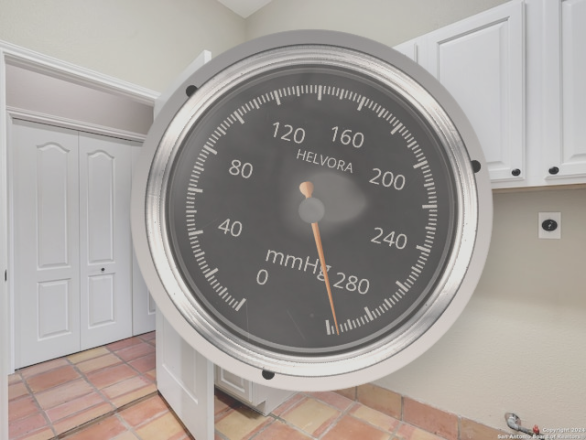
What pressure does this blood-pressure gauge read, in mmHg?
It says 296 mmHg
